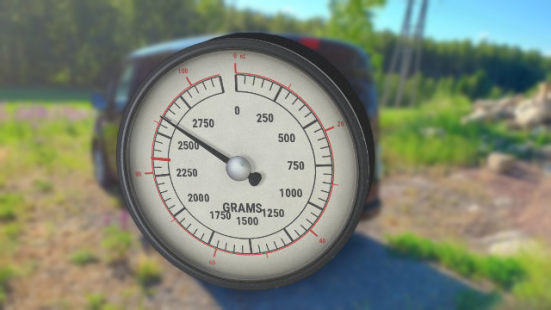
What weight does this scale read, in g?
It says 2600 g
